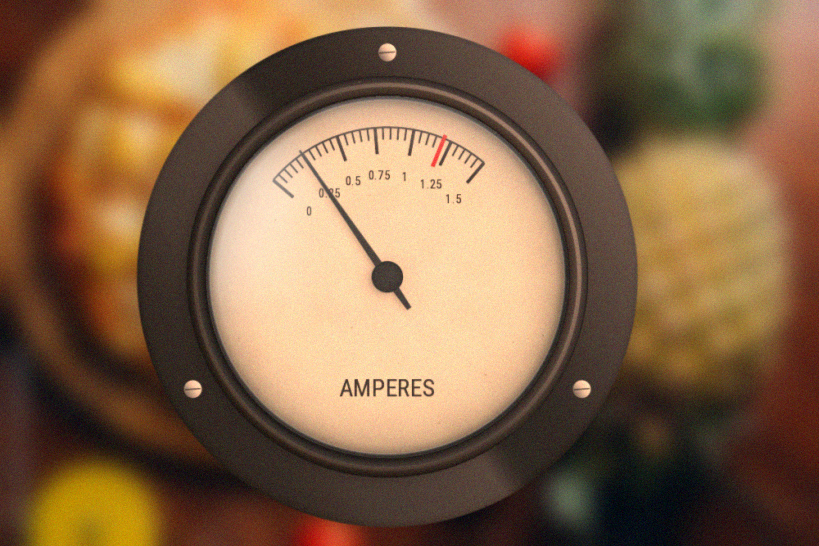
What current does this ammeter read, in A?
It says 0.25 A
